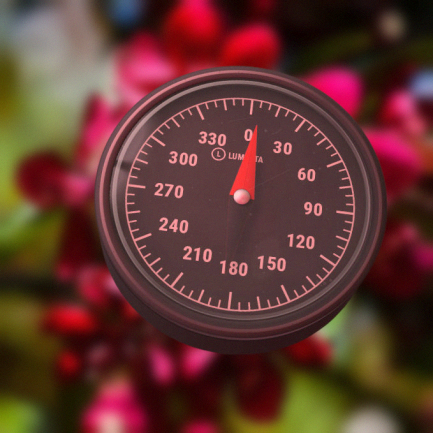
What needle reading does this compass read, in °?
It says 5 °
